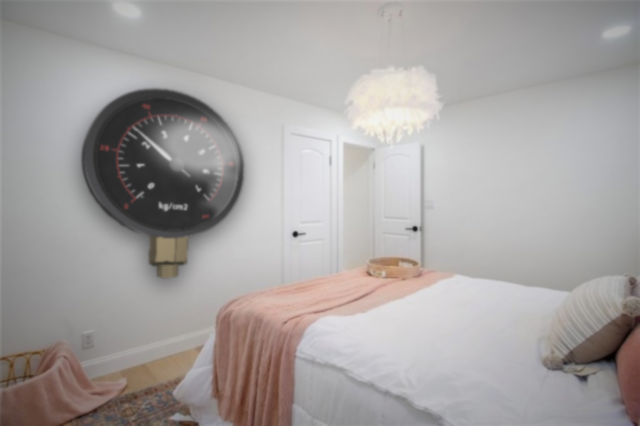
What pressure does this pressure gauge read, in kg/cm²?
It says 2.2 kg/cm²
